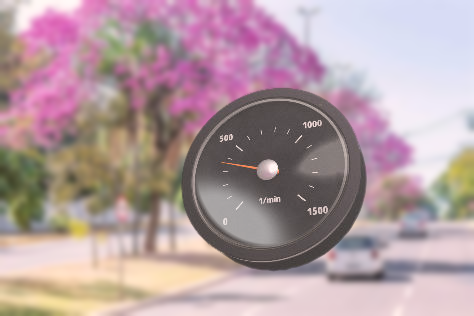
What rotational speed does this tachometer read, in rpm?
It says 350 rpm
